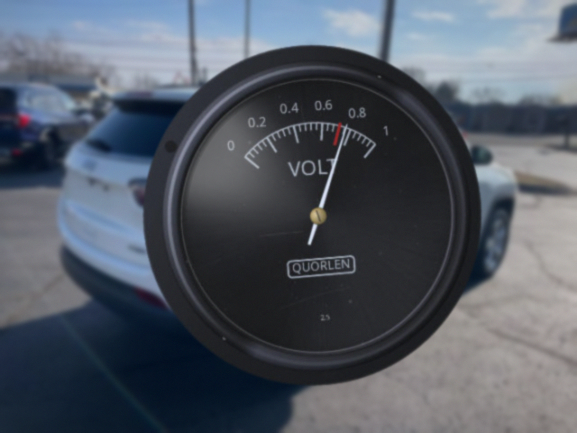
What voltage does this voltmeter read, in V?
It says 0.76 V
